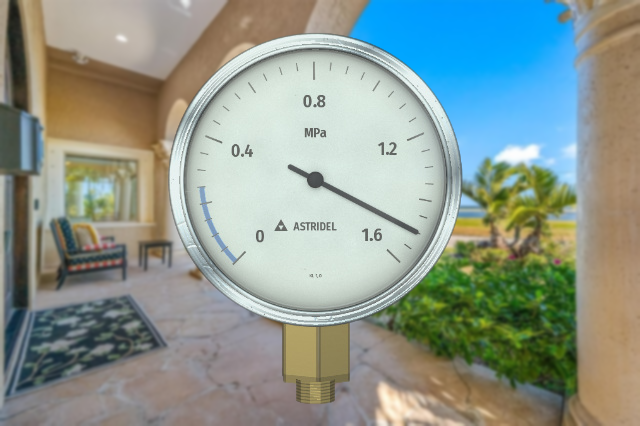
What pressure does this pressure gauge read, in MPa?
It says 1.5 MPa
